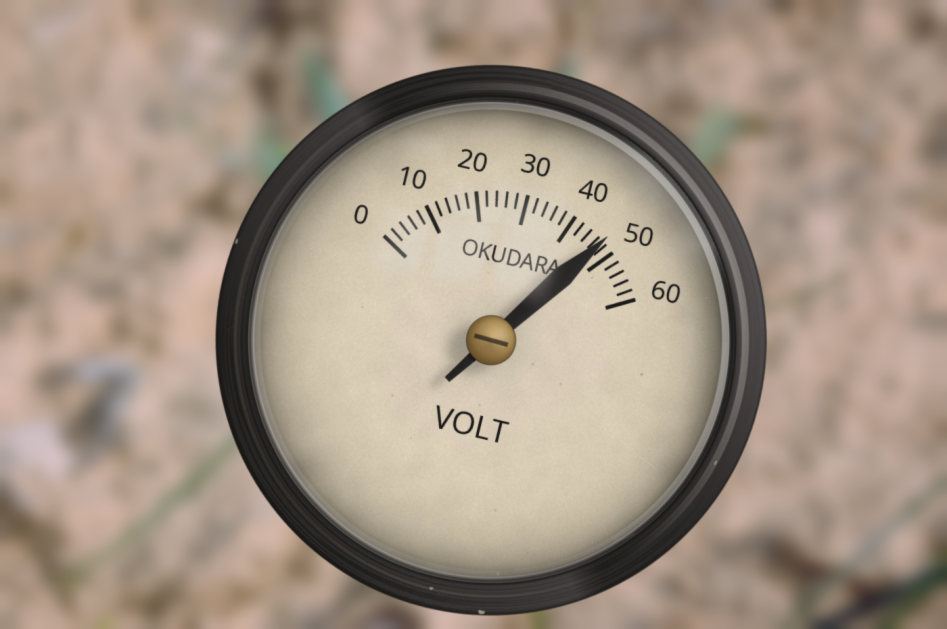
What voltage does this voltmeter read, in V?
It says 47 V
